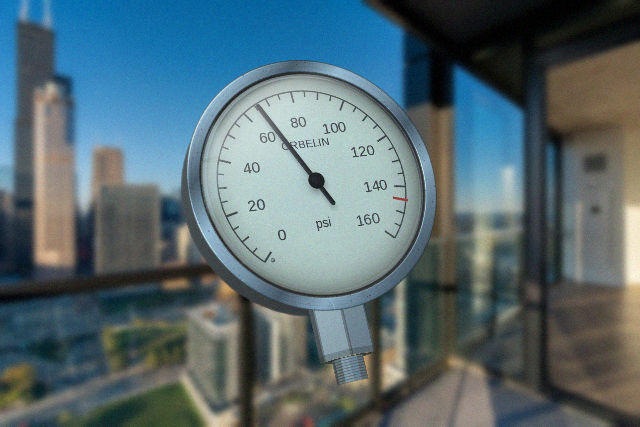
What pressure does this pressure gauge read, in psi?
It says 65 psi
